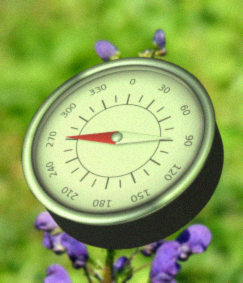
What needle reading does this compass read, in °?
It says 270 °
